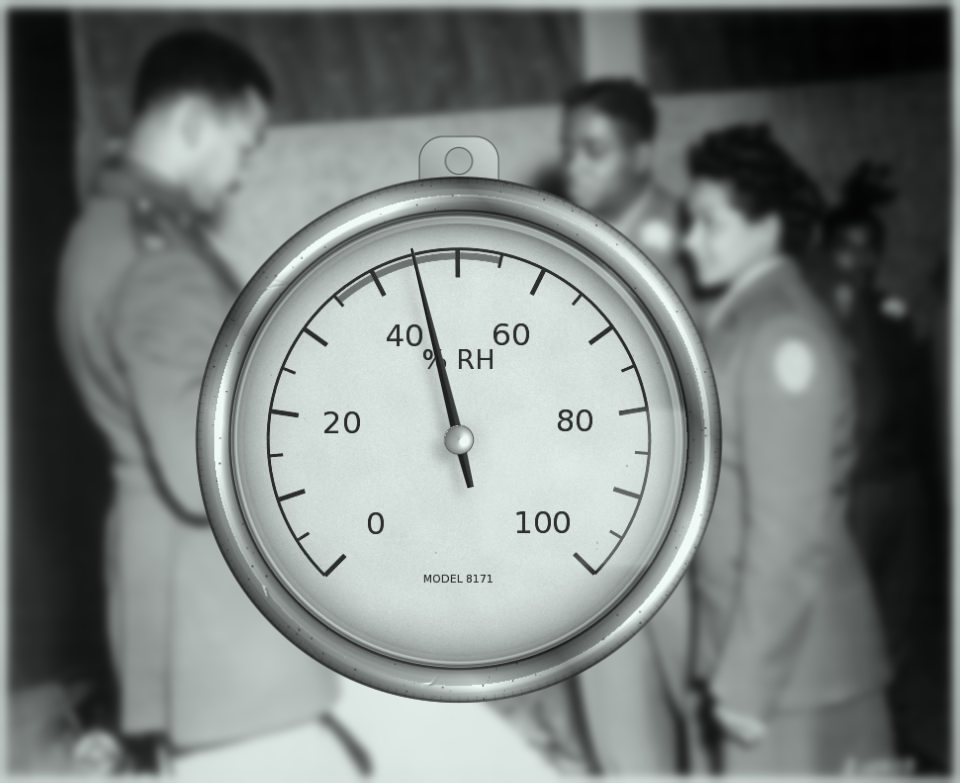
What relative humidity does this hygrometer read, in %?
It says 45 %
